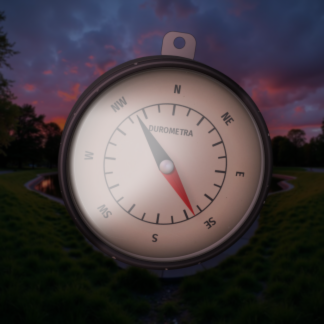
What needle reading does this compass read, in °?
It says 142.5 °
